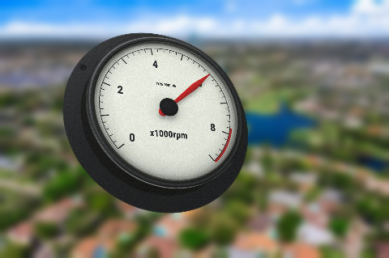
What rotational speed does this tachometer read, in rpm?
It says 6000 rpm
